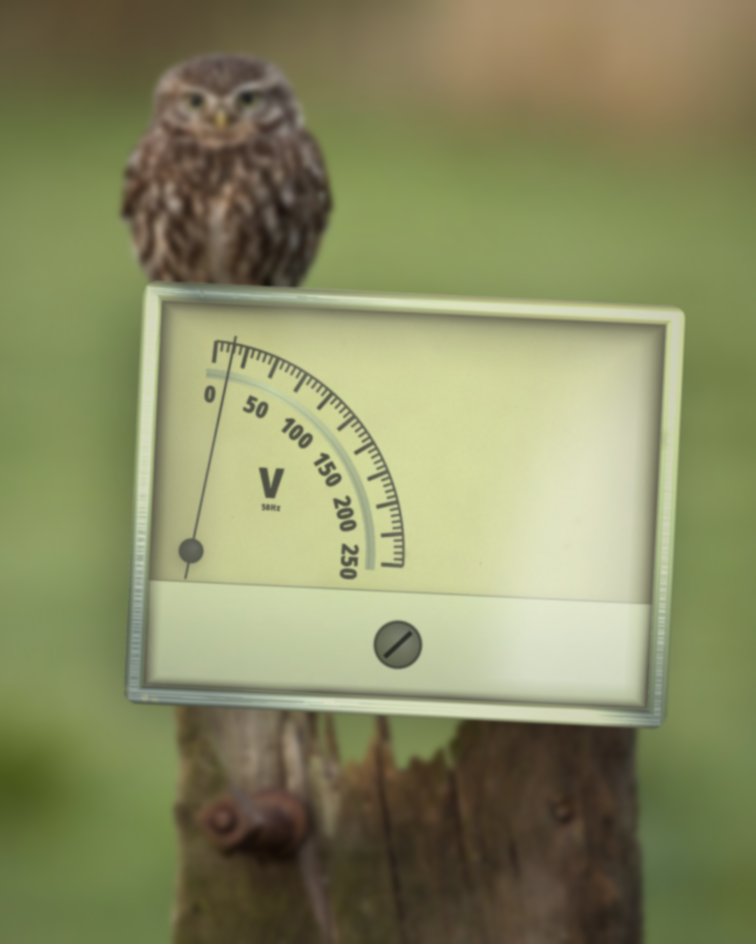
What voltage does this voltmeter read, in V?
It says 15 V
